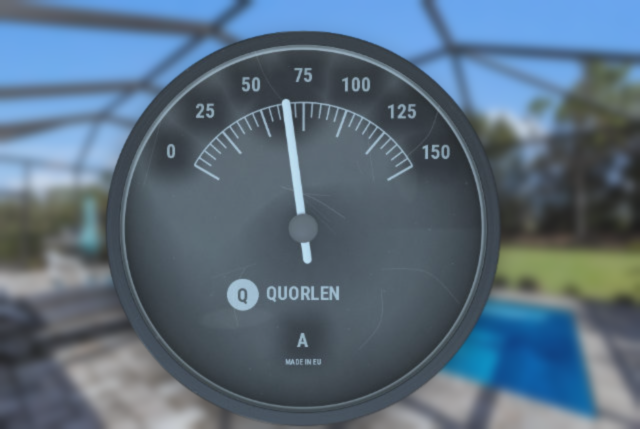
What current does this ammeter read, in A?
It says 65 A
